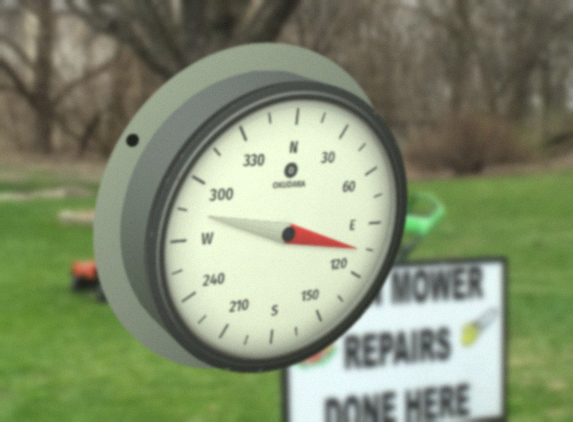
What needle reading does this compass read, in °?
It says 105 °
